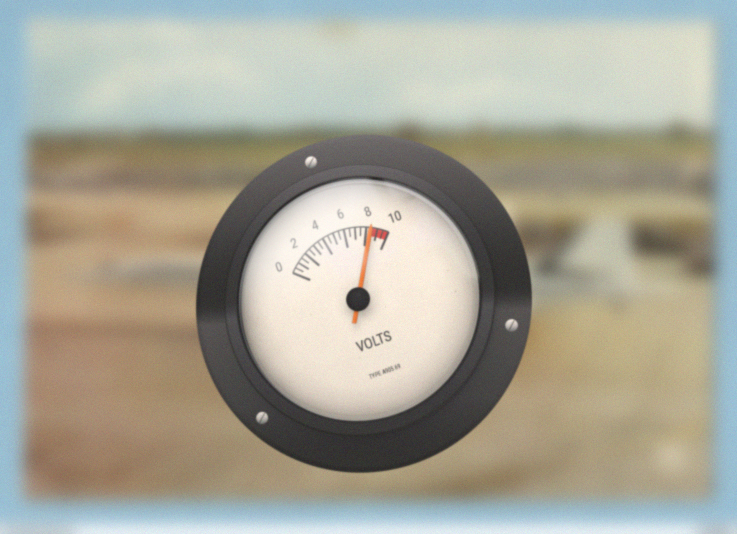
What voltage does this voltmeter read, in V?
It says 8.5 V
